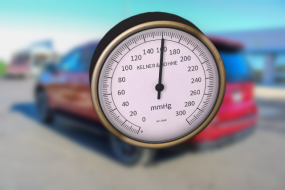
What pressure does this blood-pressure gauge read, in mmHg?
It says 160 mmHg
